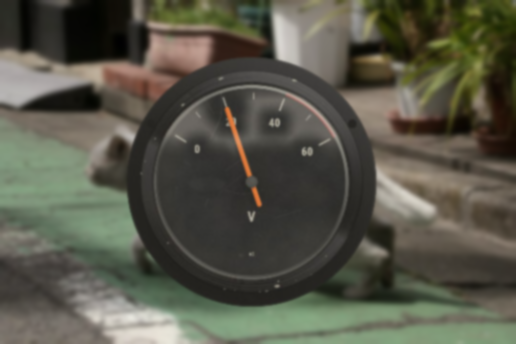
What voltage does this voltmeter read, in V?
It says 20 V
